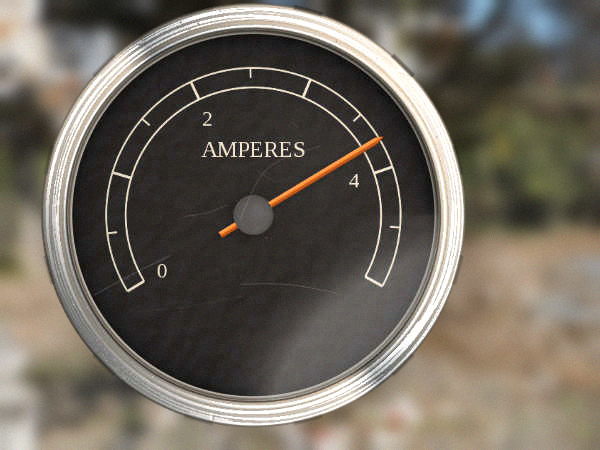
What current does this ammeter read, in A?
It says 3.75 A
